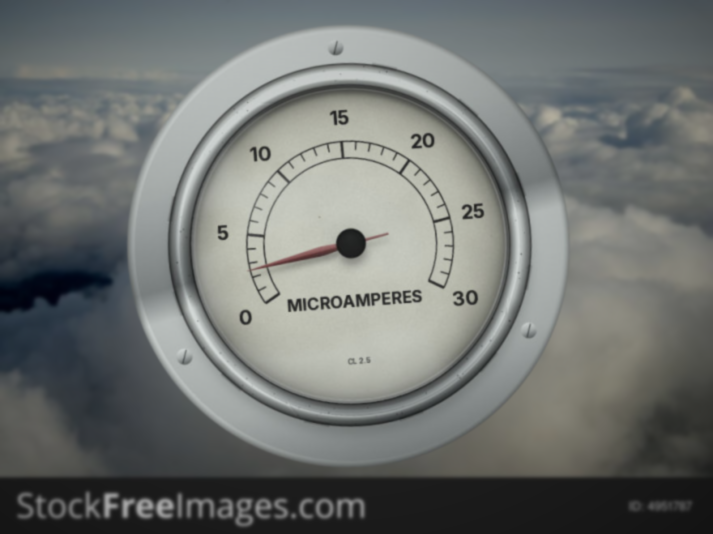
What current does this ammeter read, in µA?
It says 2.5 µA
